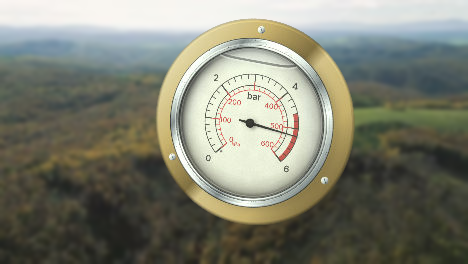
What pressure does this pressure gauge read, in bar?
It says 5.2 bar
